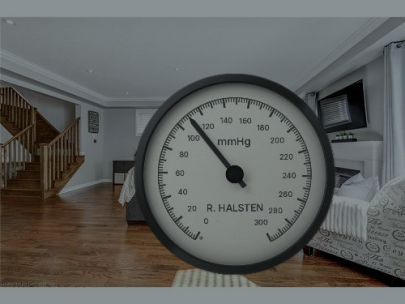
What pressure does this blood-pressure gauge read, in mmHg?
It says 110 mmHg
